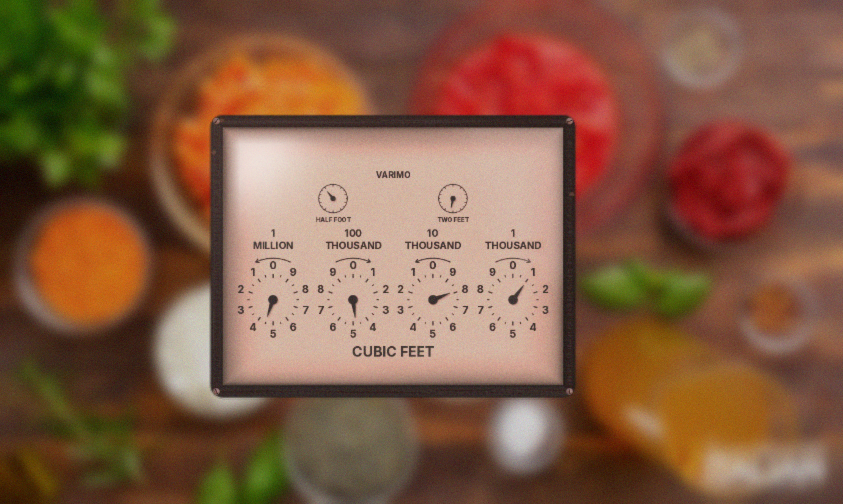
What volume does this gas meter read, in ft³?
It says 448100 ft³
